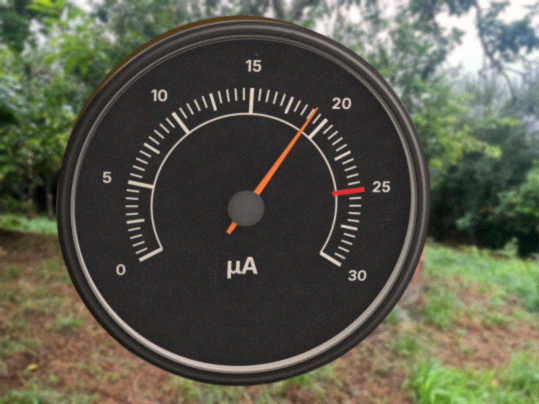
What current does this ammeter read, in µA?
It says 19 µA
